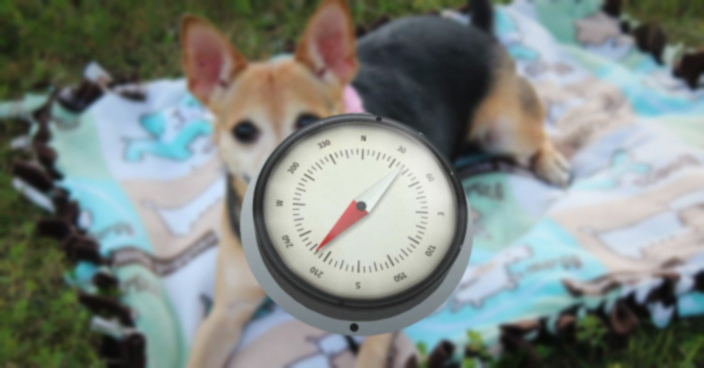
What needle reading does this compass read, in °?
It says 220 °
